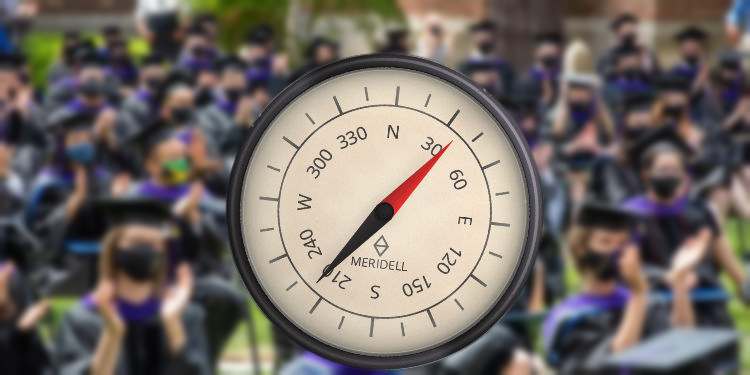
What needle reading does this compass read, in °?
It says 37.5 °
